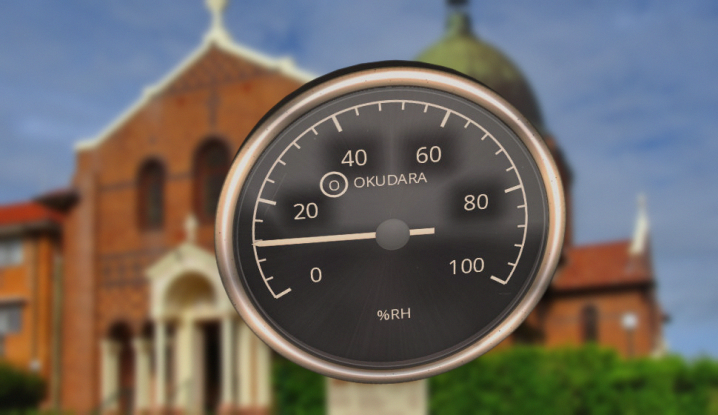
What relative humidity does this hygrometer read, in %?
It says 12 %
